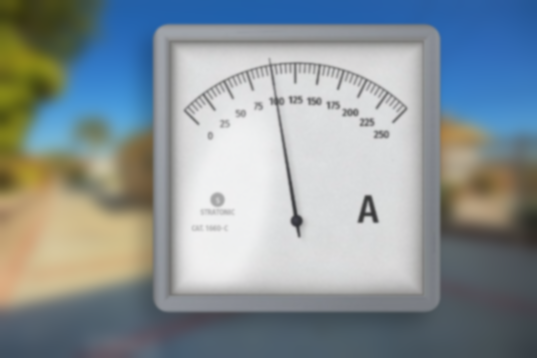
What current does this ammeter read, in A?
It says 100 A
